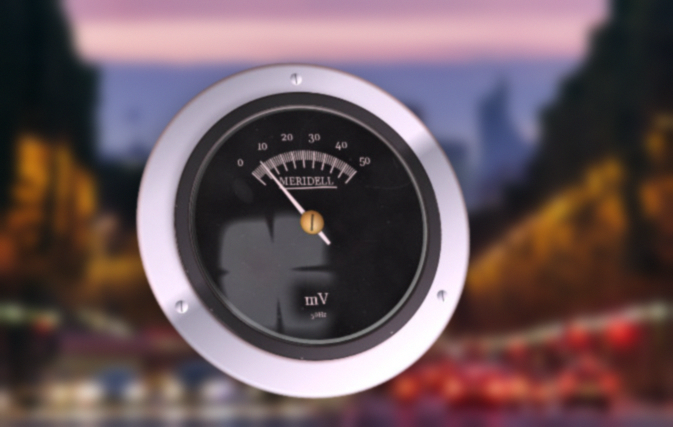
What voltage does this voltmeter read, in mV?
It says 5 mV
